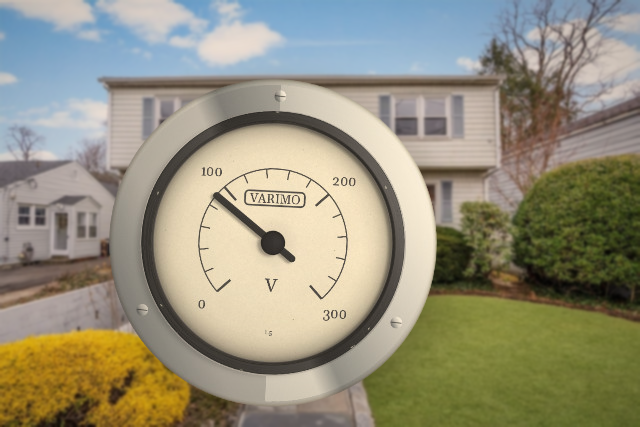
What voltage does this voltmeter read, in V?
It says 90 V
